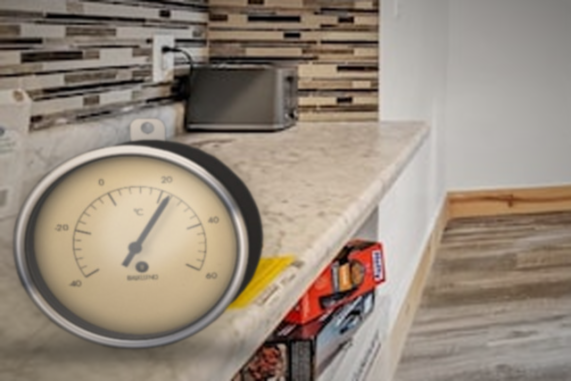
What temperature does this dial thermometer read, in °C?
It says 24 °C
